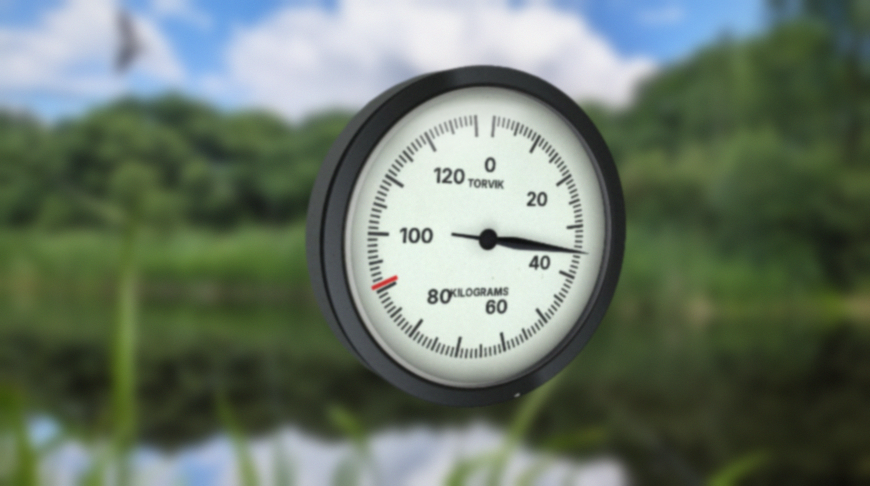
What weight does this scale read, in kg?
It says 35 kg
